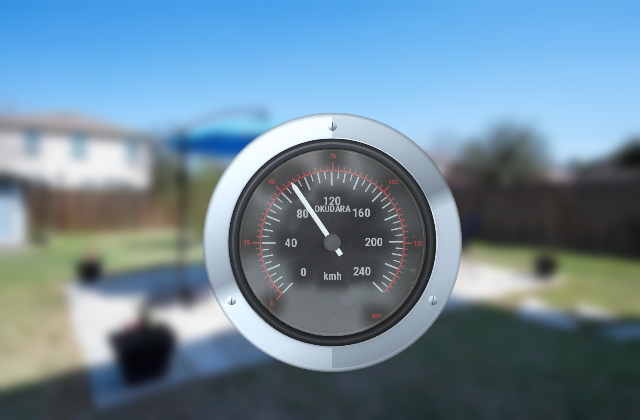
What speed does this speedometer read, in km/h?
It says 90 km/h
